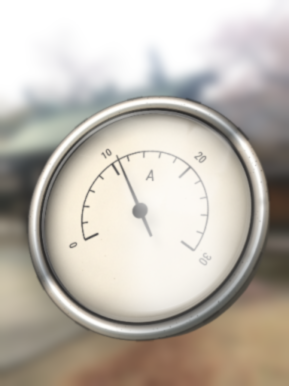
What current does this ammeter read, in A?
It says 11 A
